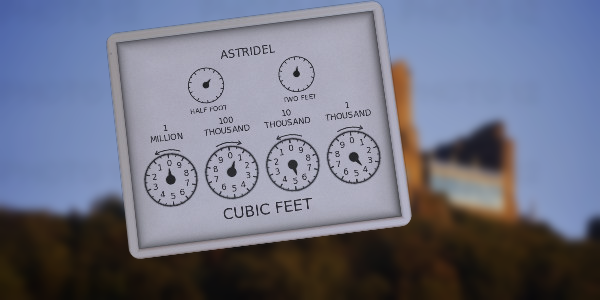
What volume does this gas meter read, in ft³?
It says 5400 ft³
